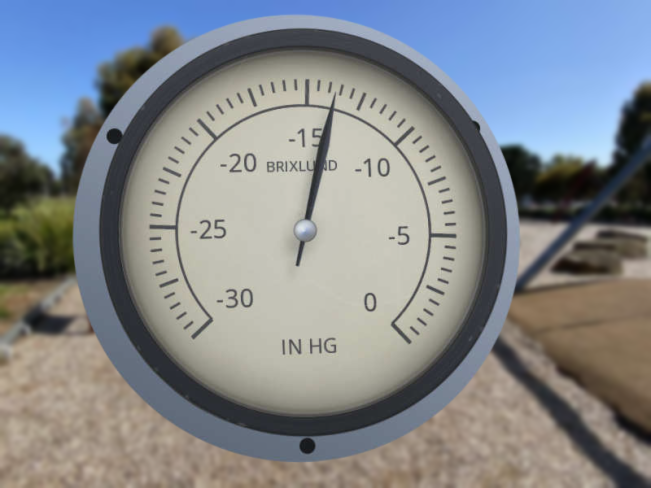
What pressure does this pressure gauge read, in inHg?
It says -13.75 inHg
